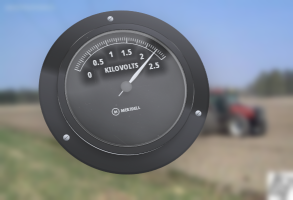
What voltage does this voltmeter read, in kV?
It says 2.25 kV
